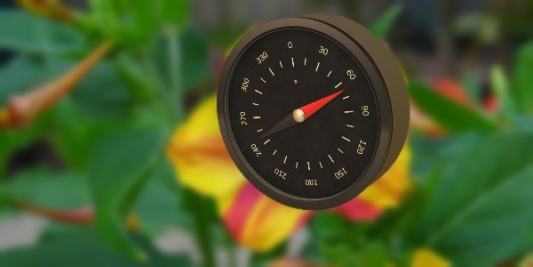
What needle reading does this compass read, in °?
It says 67.5 °
